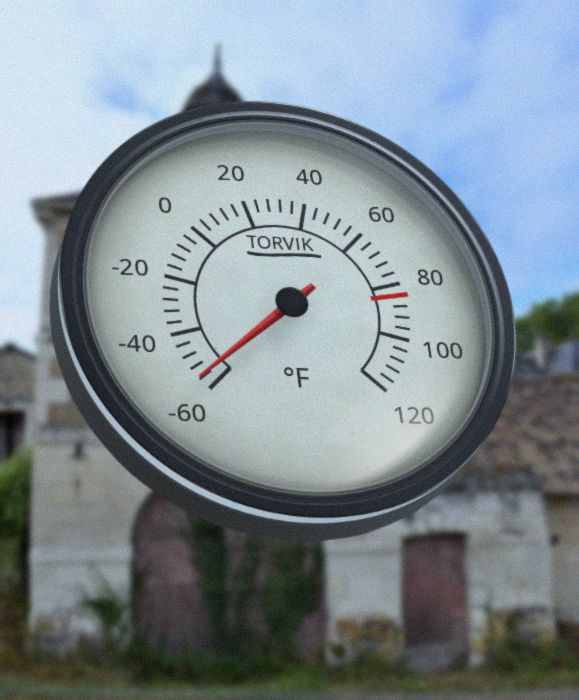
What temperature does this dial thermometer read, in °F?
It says -56 °F
